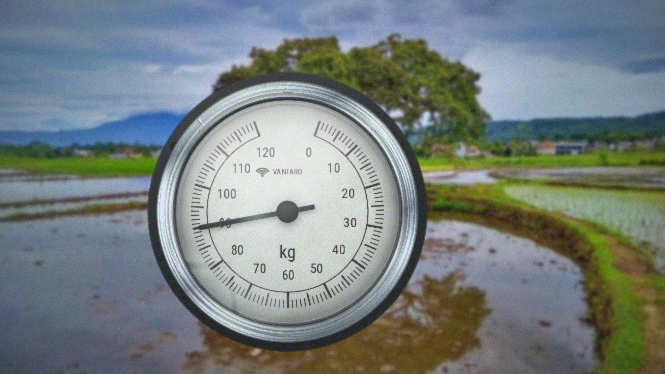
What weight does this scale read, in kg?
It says 90 kg
